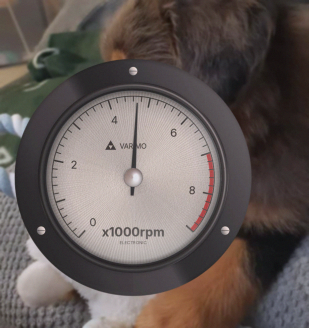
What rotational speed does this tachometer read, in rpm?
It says 4700 rpm
